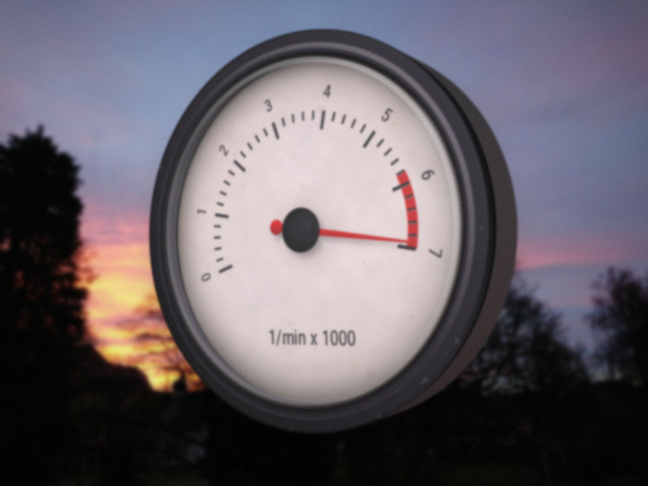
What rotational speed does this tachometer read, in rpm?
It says 6900 rpm
